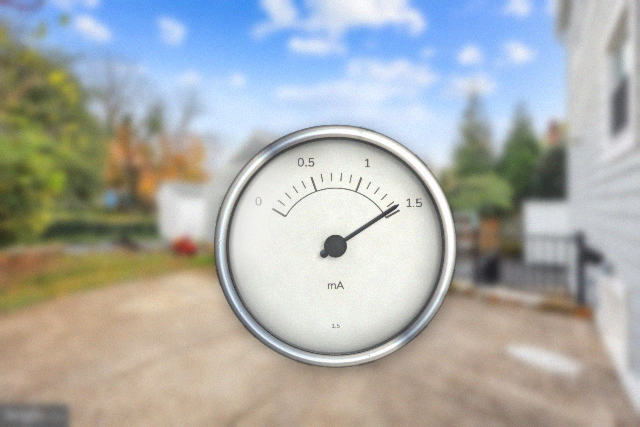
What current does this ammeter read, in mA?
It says 1.45 mA
